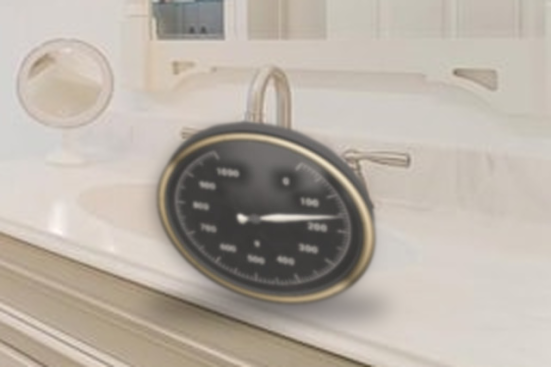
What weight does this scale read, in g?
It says 150 g
